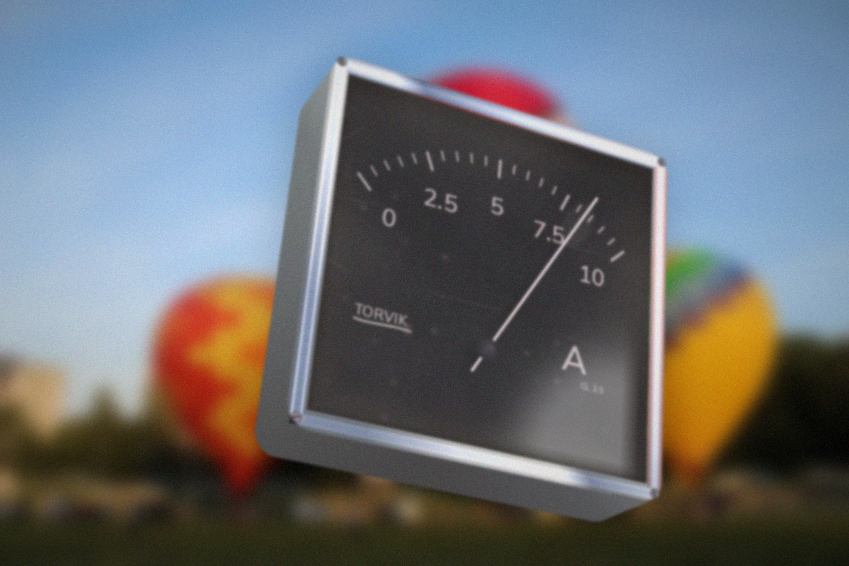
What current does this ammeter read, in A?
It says 8.25 A
